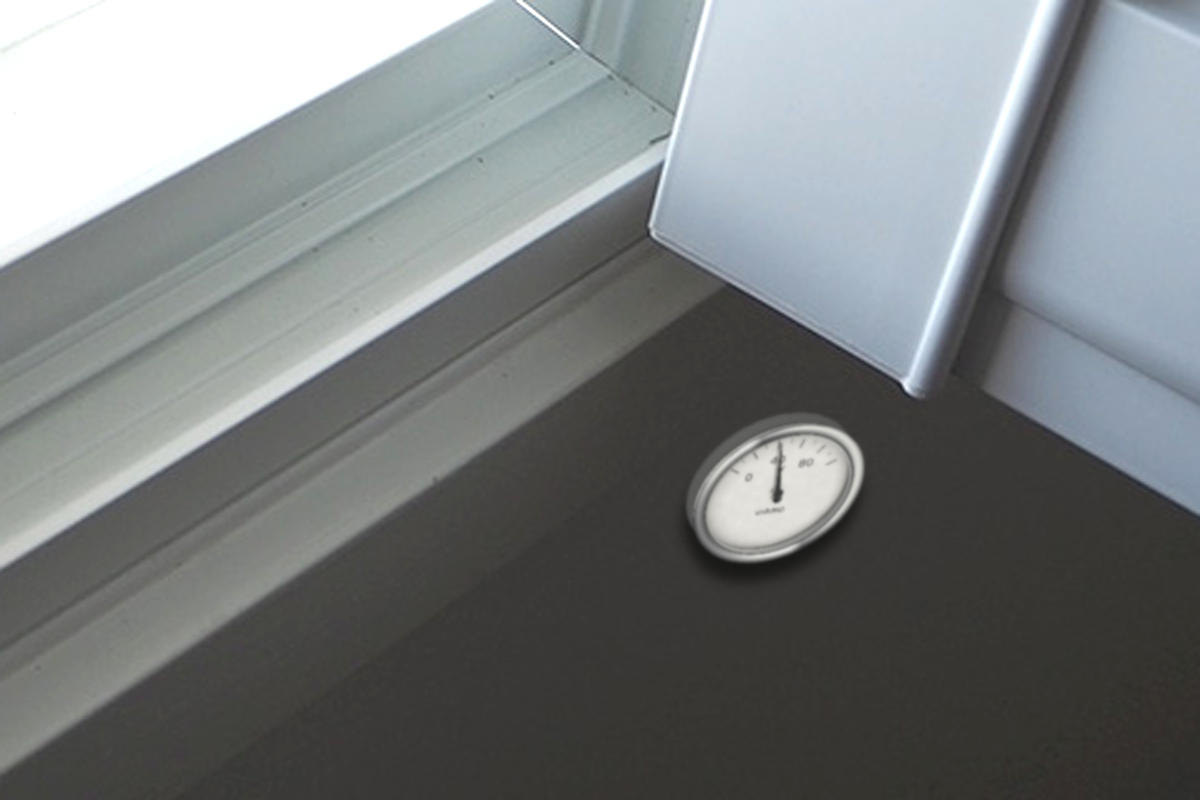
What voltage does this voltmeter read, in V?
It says 40 V
